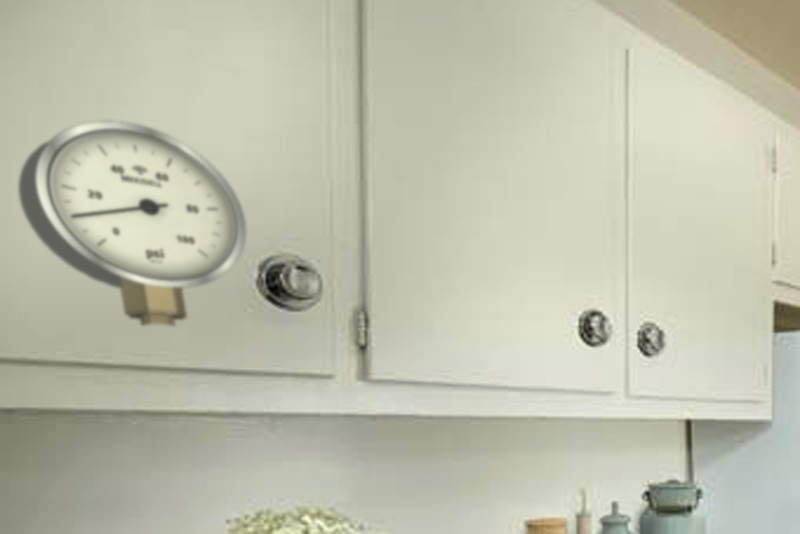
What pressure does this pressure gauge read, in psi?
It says 10 psi
